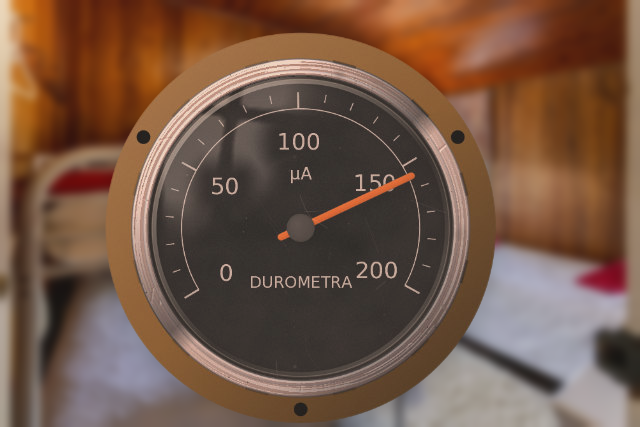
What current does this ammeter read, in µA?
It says 155 µA
